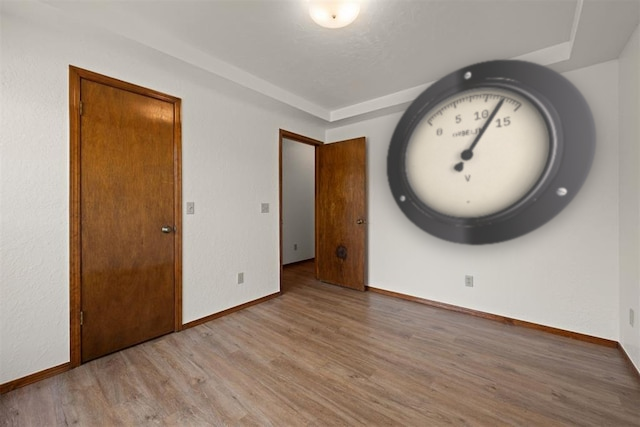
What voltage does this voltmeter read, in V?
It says 12.5 V
